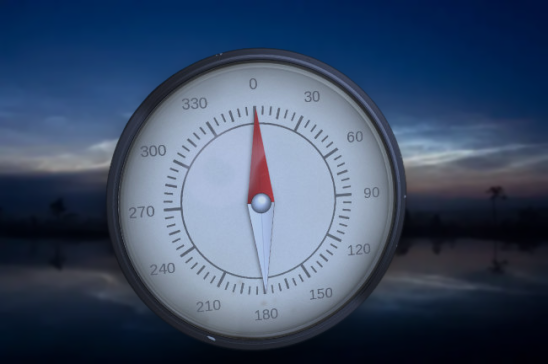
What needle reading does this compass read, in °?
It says 0 °
